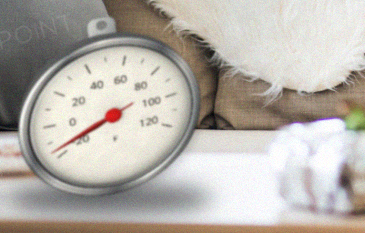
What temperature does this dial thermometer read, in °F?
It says -15 °F
